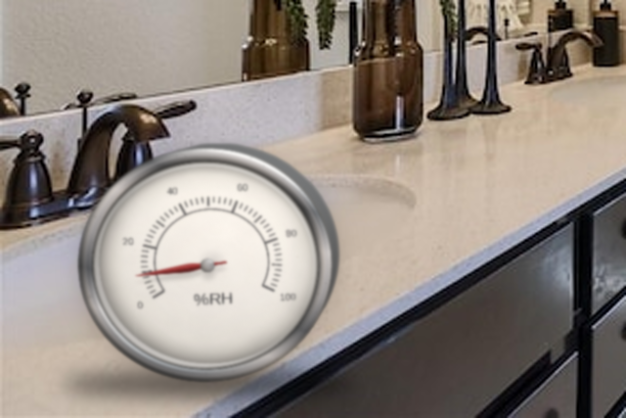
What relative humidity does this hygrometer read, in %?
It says 10 %
